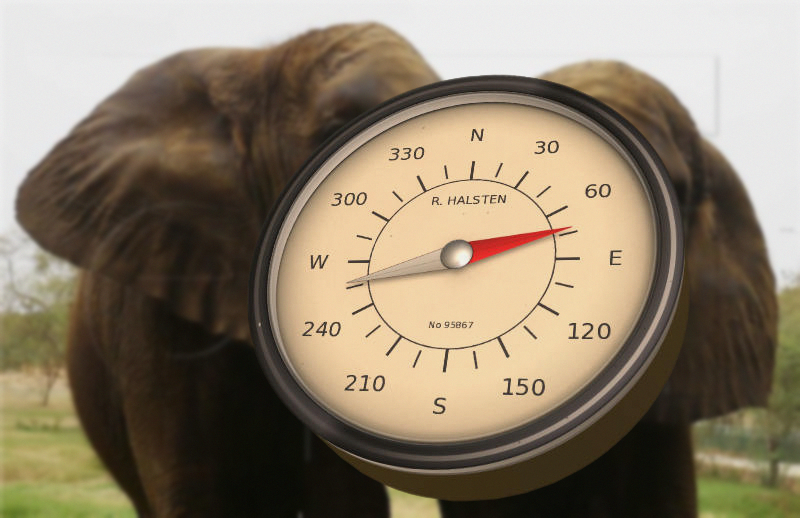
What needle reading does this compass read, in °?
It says 75 °
